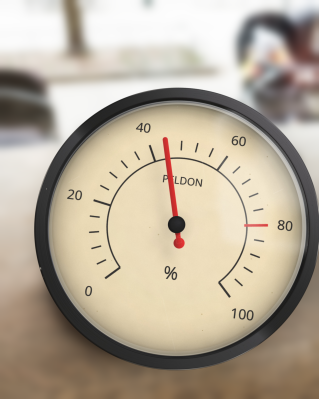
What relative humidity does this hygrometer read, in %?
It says 44 %
